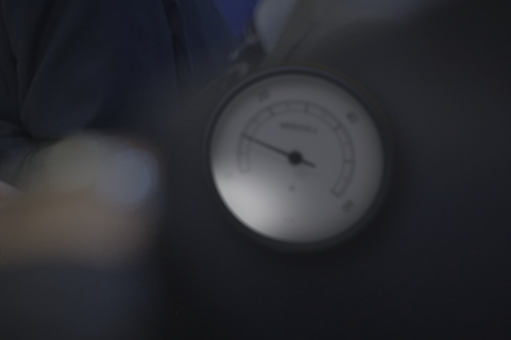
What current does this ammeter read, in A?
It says 10 A
